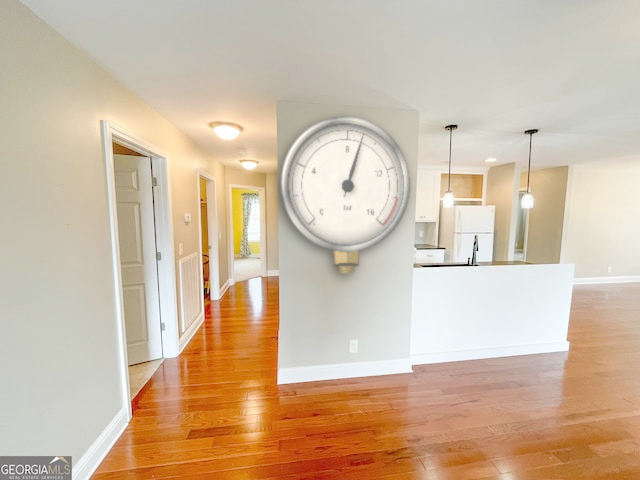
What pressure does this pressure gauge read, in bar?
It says 9 bar
